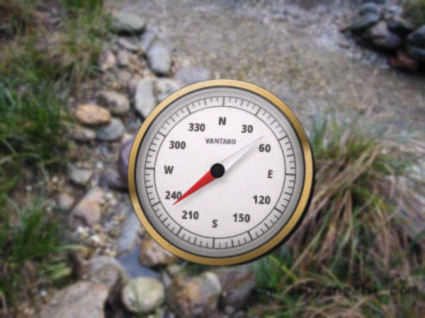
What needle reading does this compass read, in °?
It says 230 °
